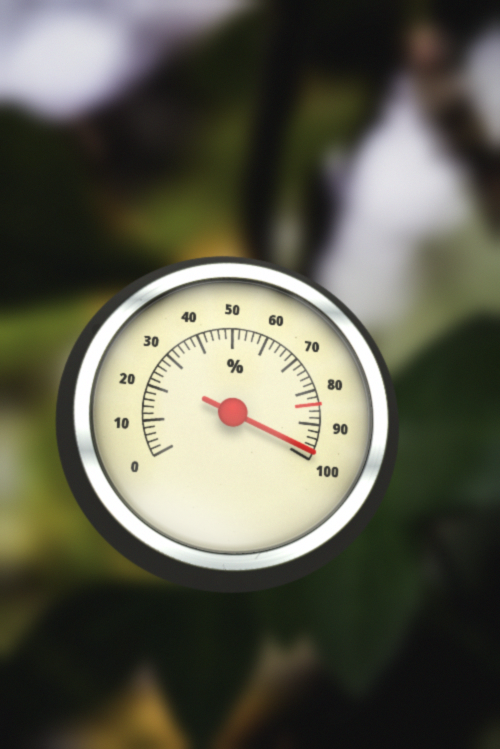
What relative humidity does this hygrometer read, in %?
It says 98 %
